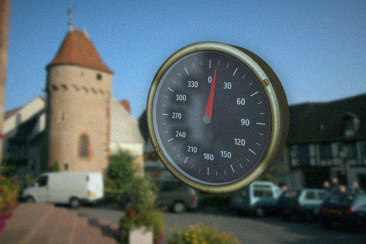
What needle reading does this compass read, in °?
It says 10 °
